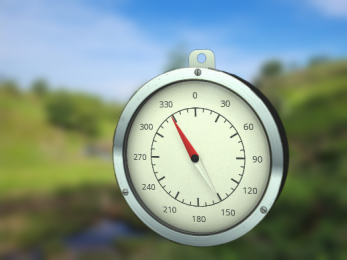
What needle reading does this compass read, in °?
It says 330 °
